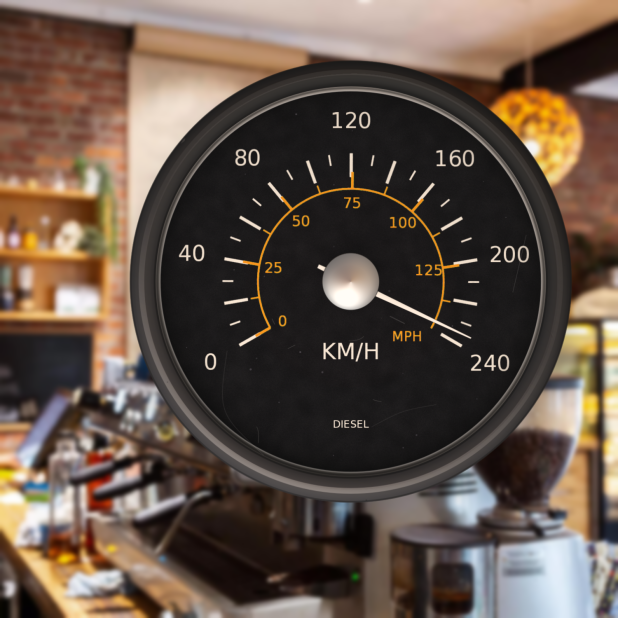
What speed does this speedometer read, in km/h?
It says 235 km/h
